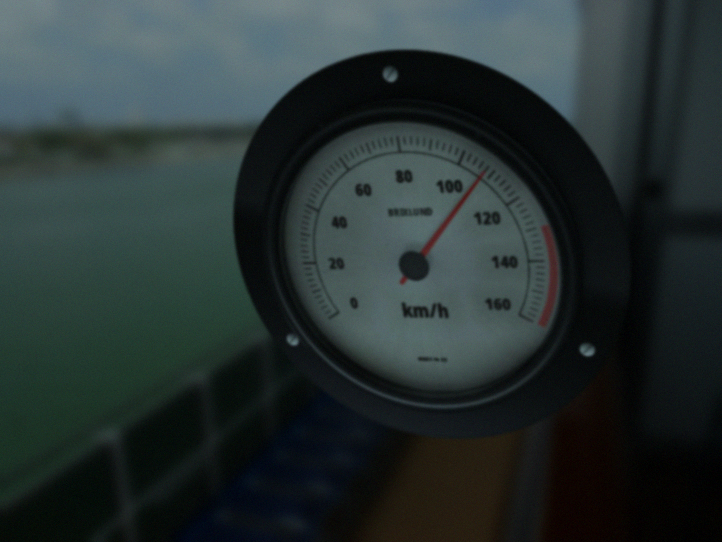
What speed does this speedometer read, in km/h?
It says 108 km/h
